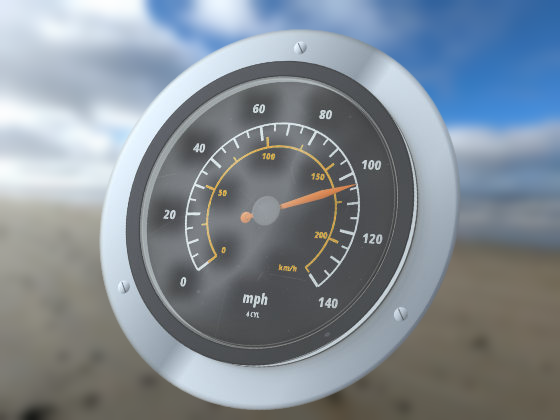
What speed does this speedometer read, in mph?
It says 105 mph
